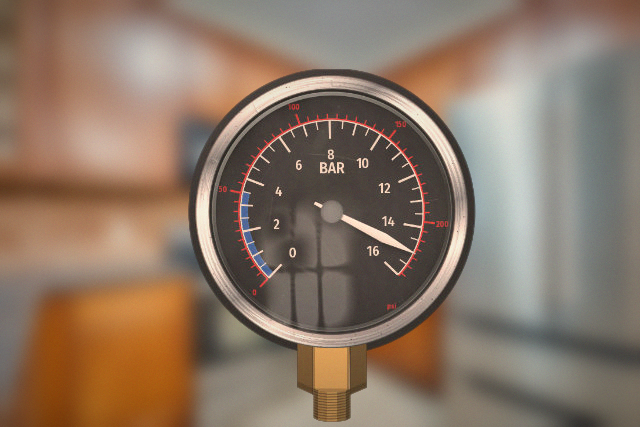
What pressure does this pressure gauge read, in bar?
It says 15 bar
